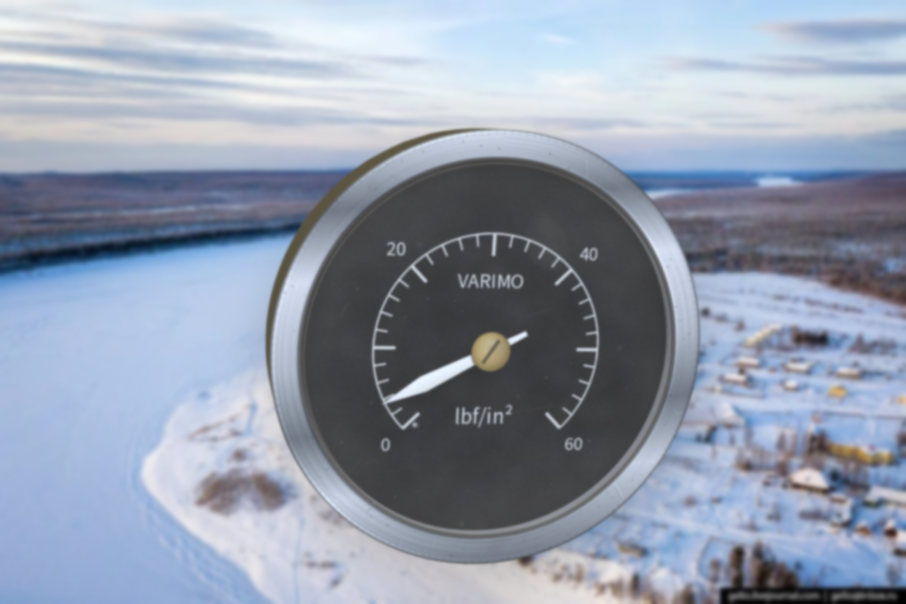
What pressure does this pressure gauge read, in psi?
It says 4 psi
